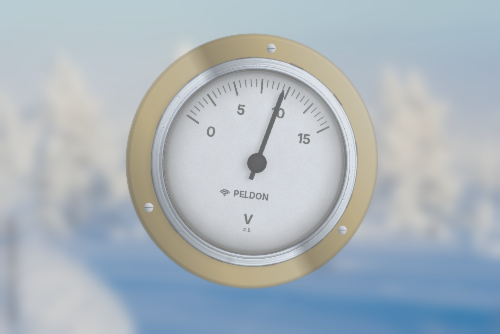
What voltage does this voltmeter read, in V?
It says 9.5 V
